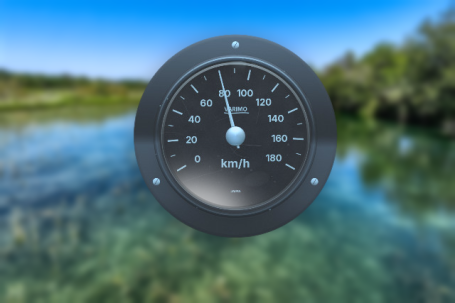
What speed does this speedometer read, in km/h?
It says 80 km/h
